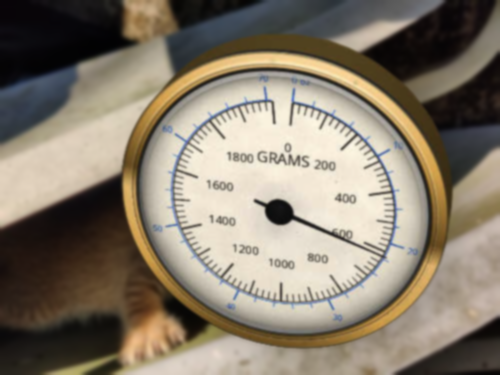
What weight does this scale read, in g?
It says 600 g
